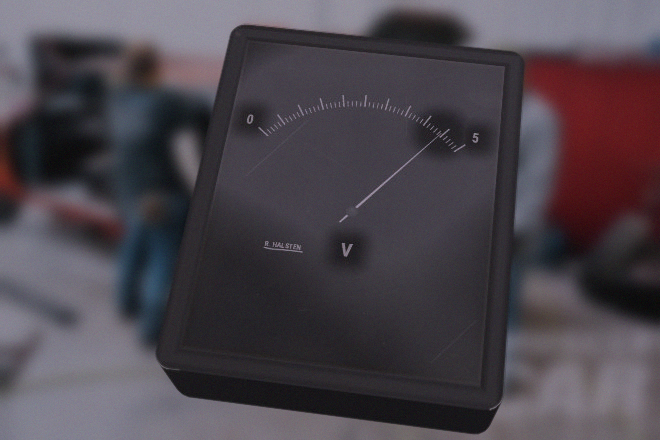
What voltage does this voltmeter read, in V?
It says 4.5 V
